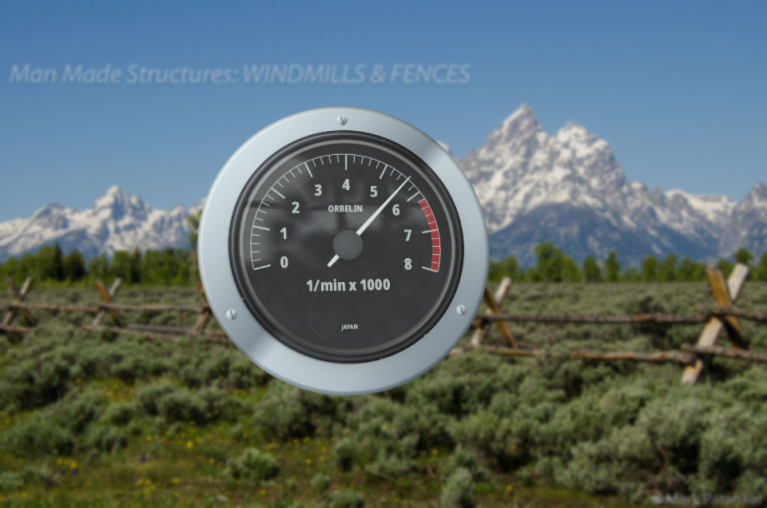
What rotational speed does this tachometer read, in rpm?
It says 5600 rpm
